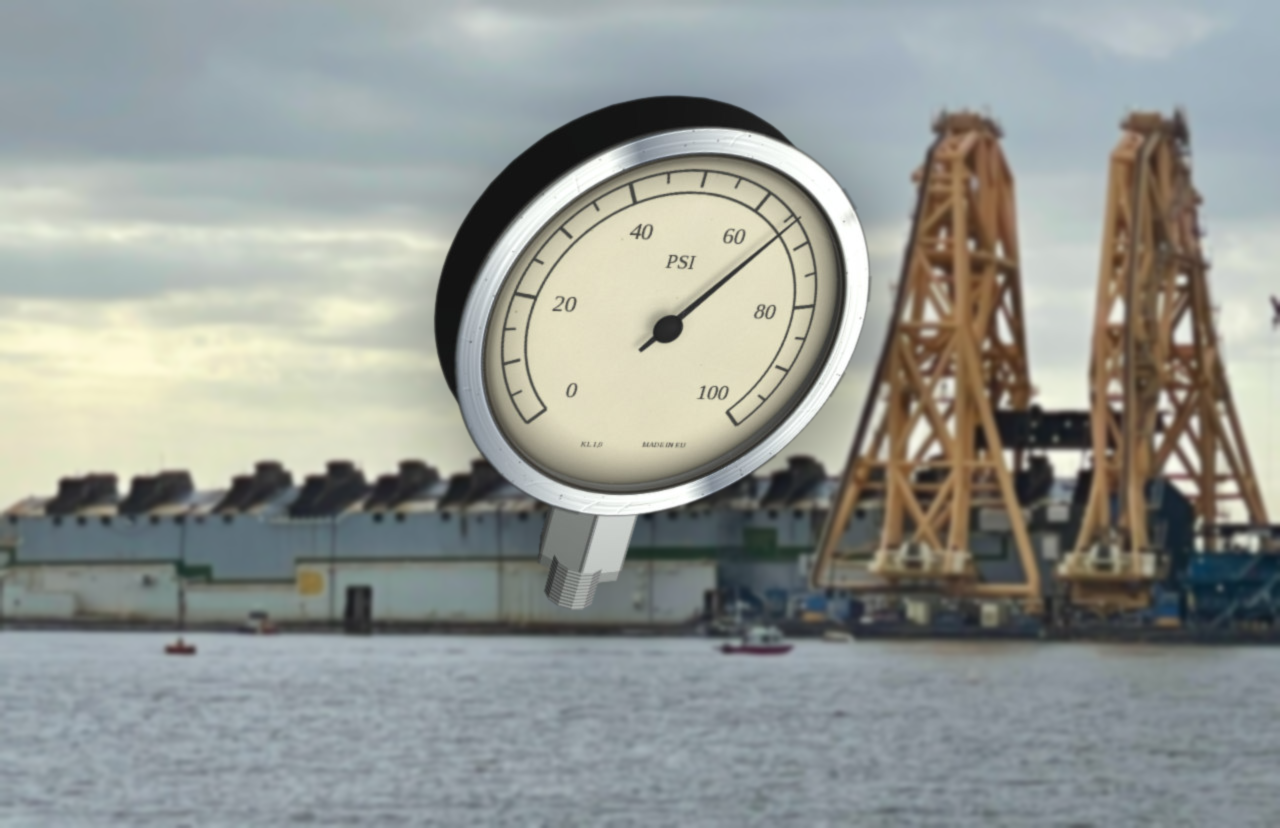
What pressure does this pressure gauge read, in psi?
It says 65 psi
